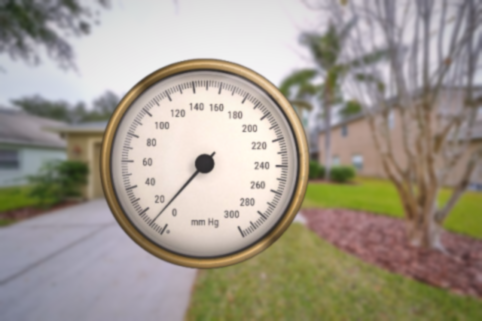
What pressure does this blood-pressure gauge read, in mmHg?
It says 10 mmHg
